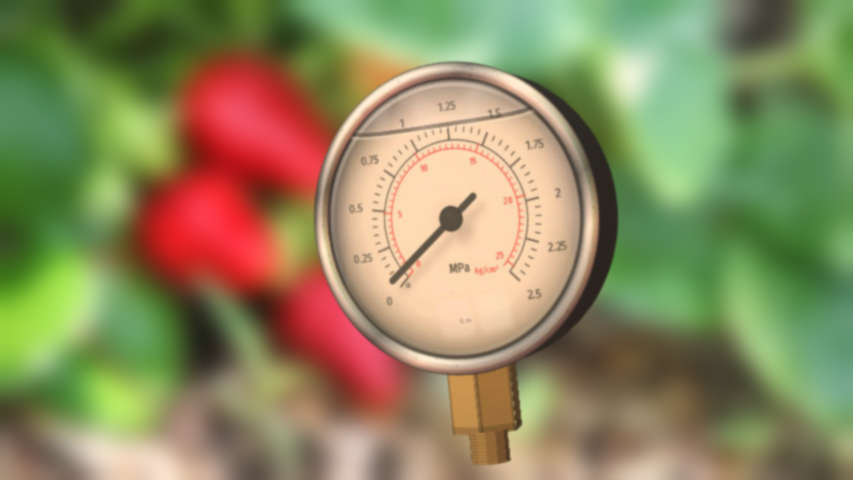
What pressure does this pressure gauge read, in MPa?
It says 0.05 MPa
